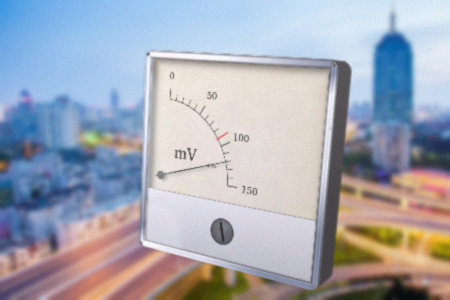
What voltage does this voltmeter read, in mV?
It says 120 mV
